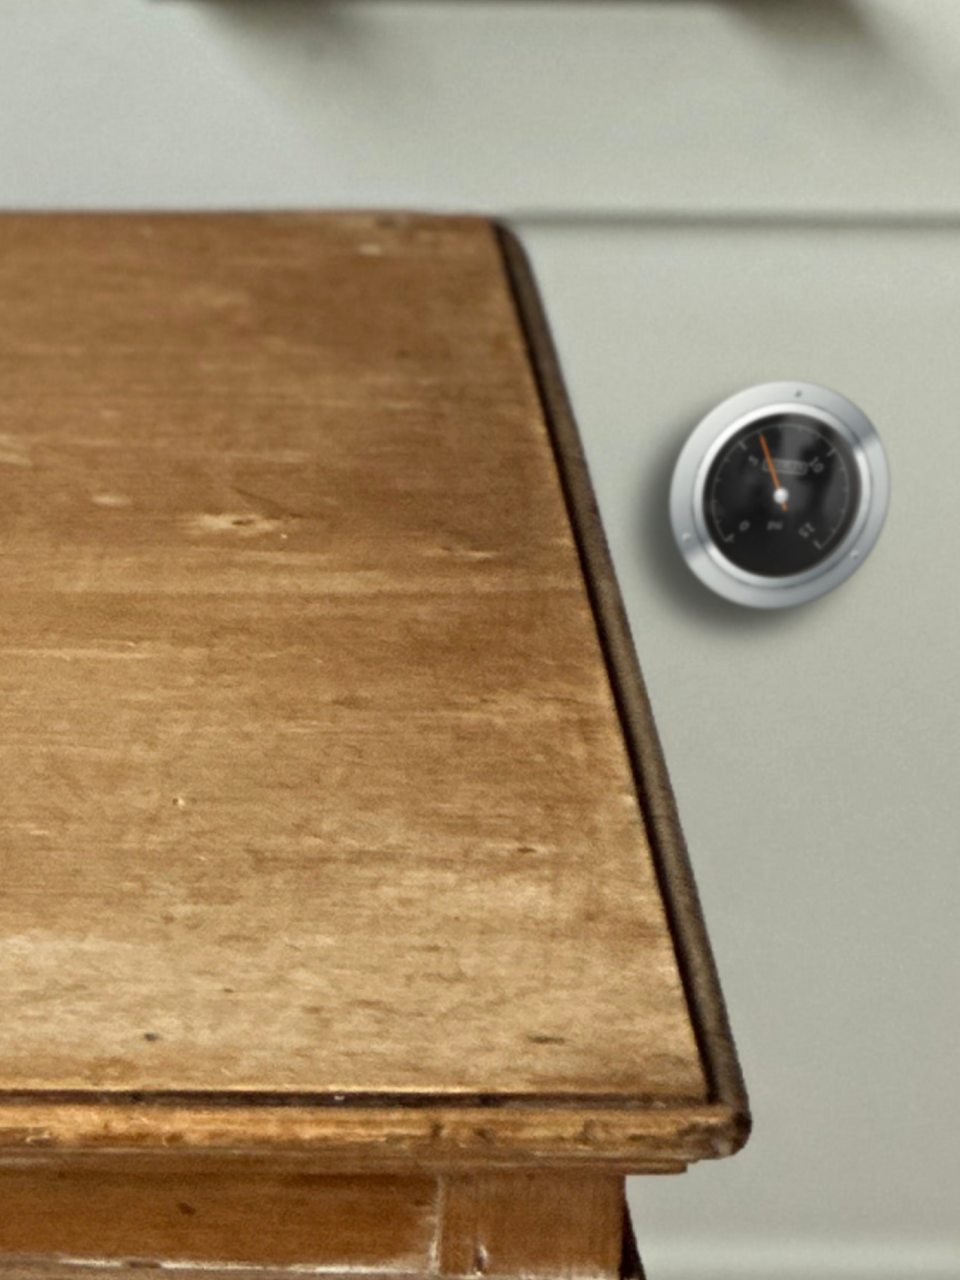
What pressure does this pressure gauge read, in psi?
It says 6 psi
